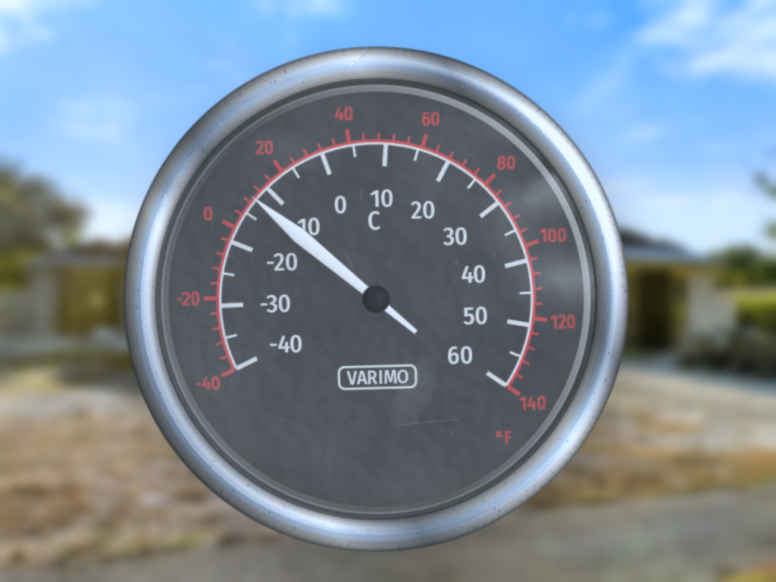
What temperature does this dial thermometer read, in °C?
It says -12.5 °C
